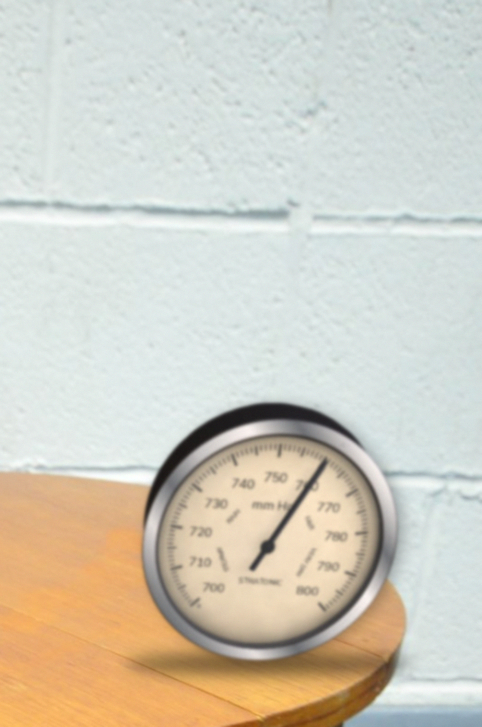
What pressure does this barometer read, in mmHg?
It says 760 mmHg
